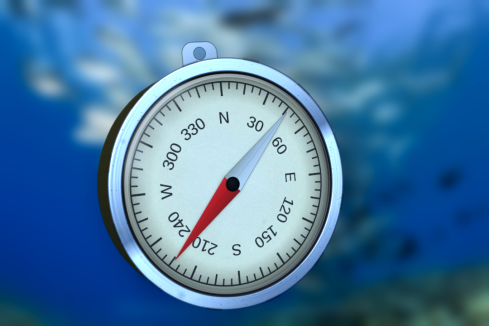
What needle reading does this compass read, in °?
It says 225 °
